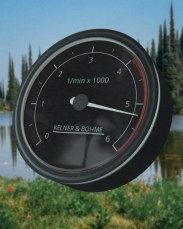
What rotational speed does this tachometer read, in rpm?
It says 5250 rpm
